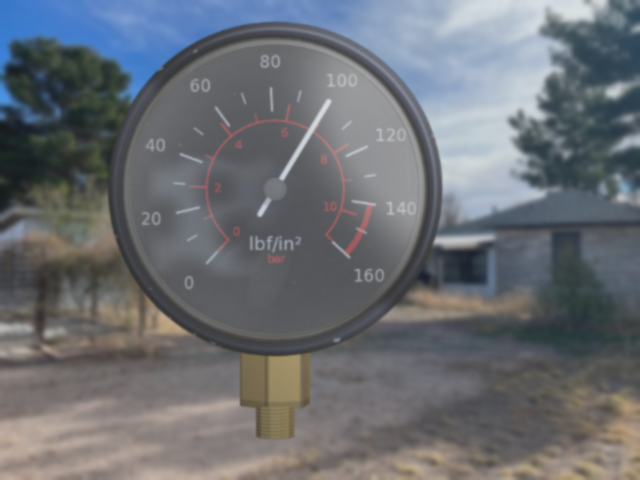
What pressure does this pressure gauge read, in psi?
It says 100 psi
